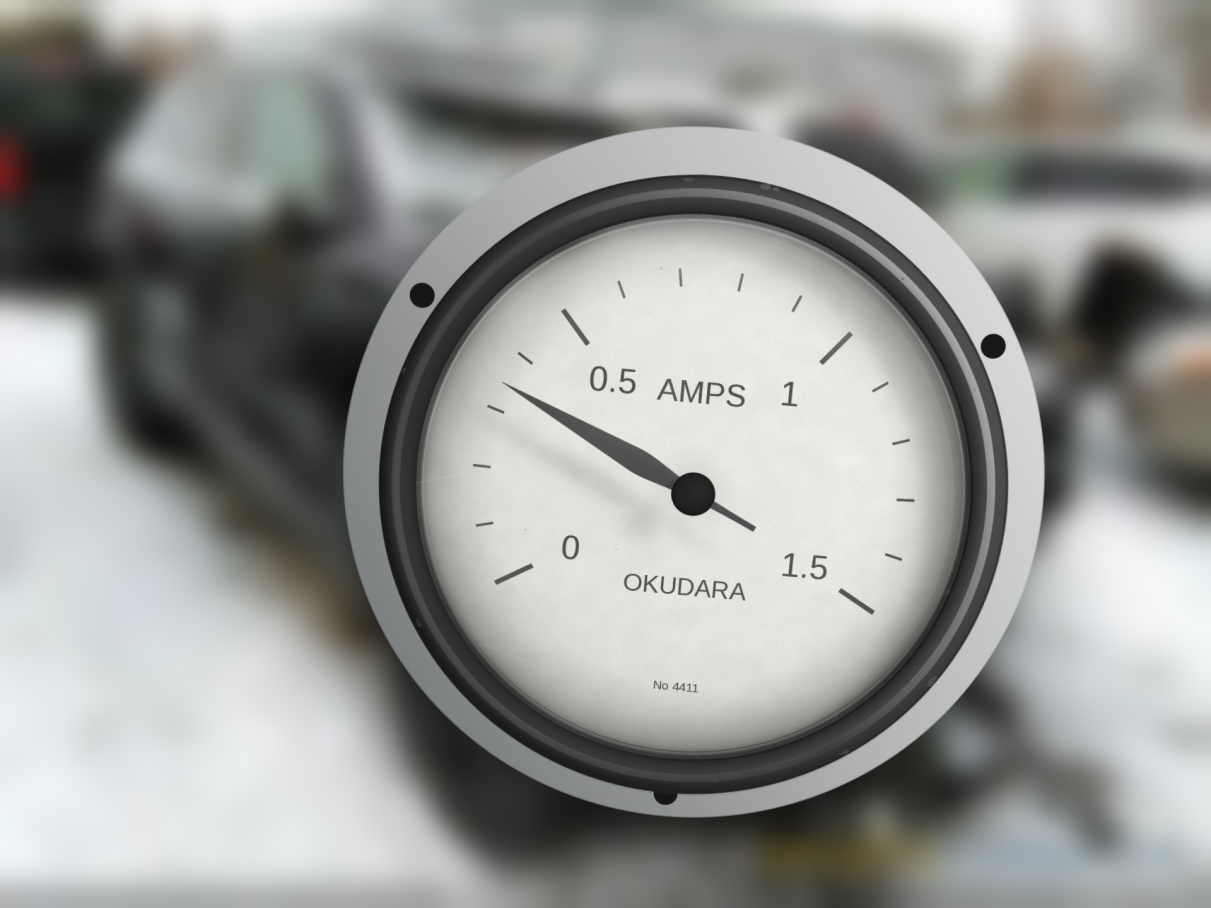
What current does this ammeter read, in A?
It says 0.35 A
